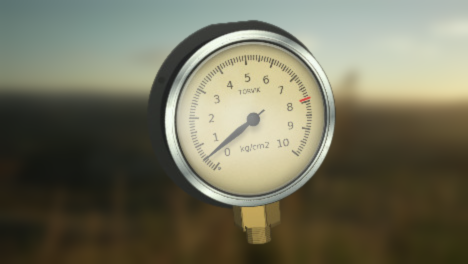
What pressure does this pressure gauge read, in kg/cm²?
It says 0.5 kg/cm²
